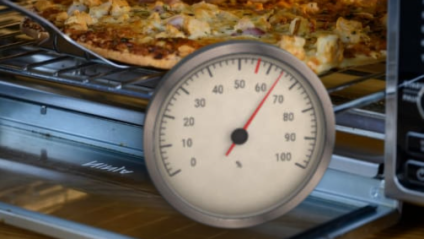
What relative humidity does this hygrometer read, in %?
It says 64 %
